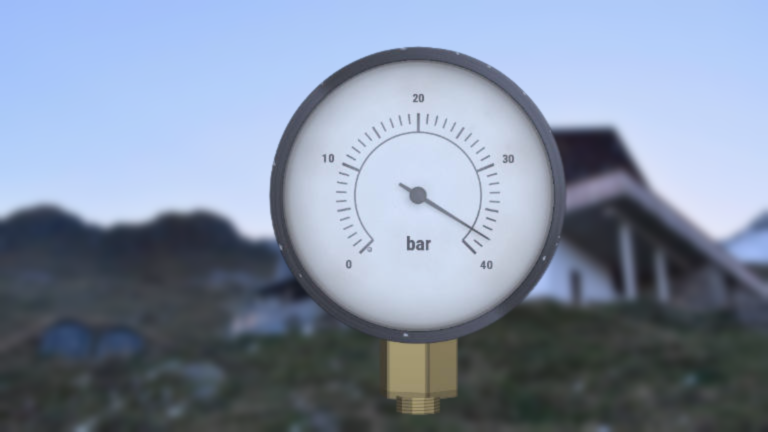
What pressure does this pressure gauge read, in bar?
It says 38 bar
